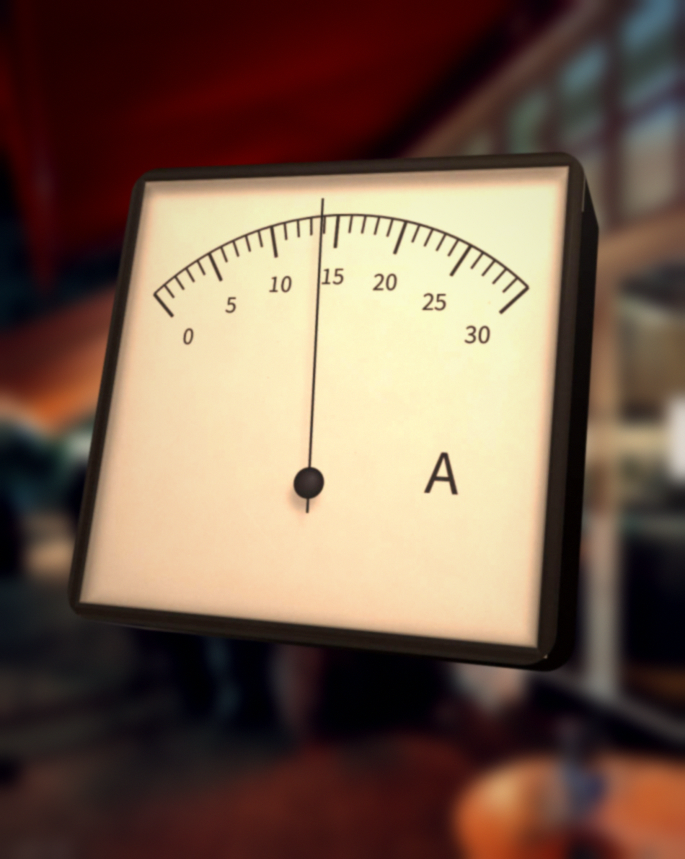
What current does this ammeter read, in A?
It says 14 A
